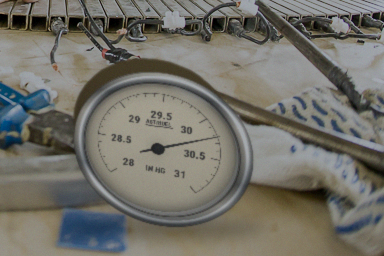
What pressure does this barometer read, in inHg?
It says 30.2 inHg
